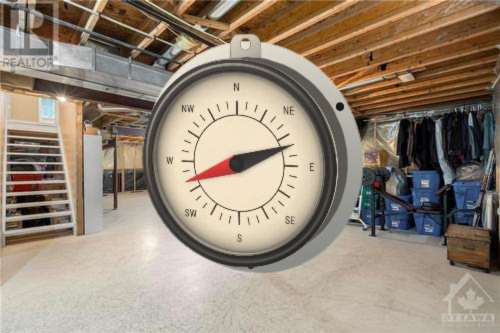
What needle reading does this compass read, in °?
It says 250 °
